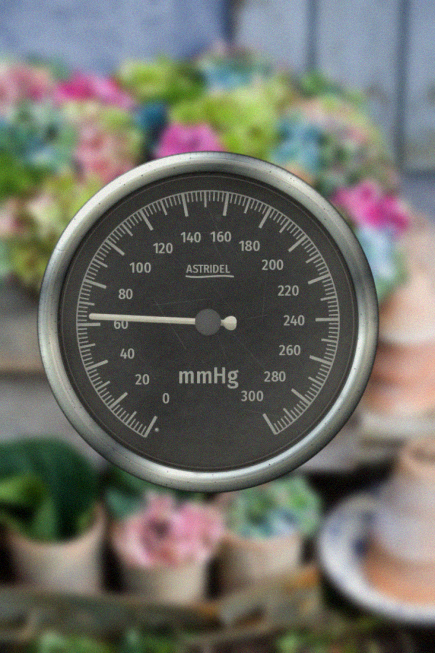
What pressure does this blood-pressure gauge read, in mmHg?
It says 64 mmHg
